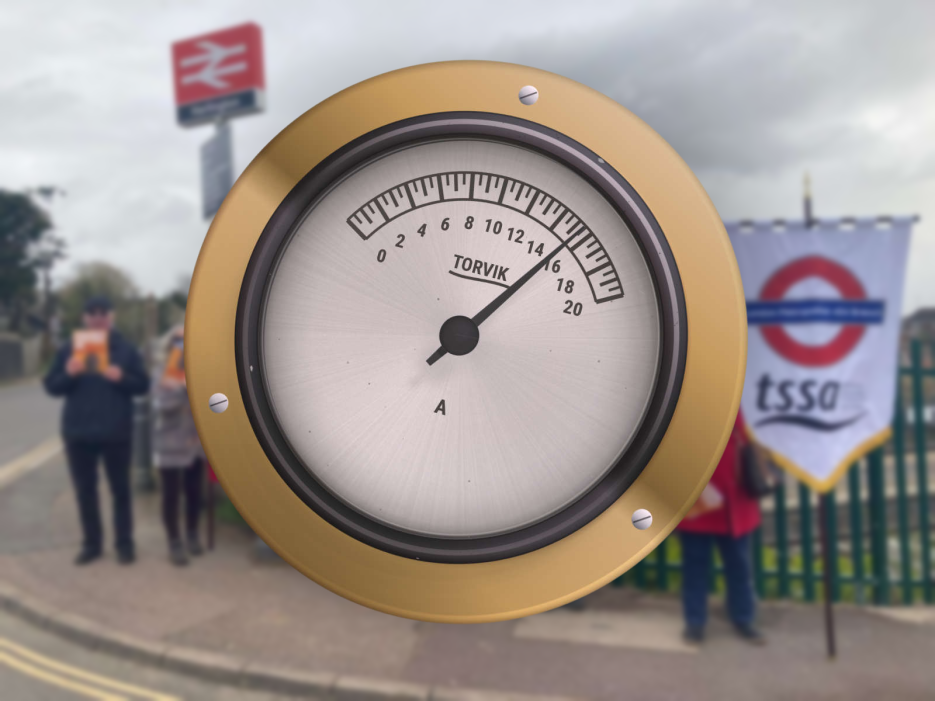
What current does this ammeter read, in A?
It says 15.5 A
